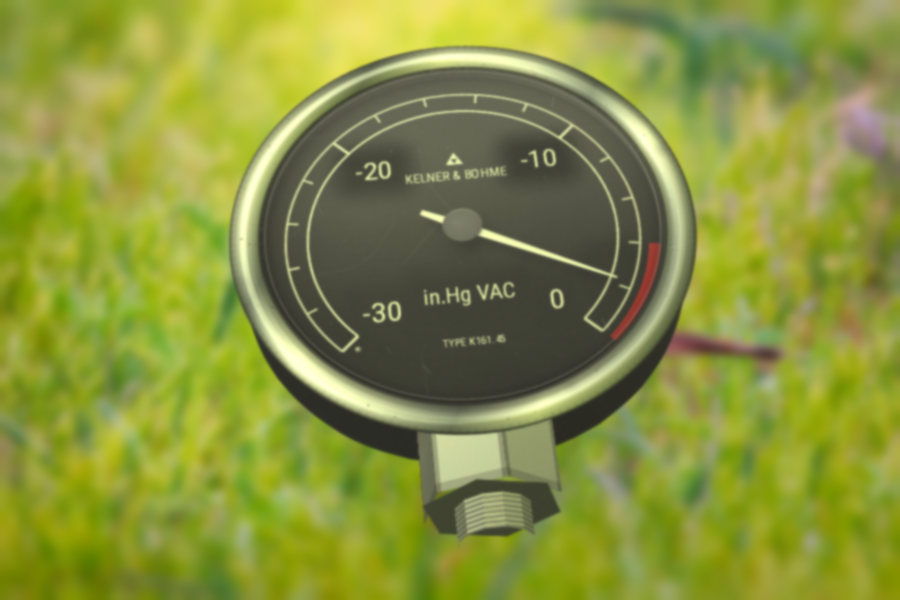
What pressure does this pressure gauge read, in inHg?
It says -2 inHg
